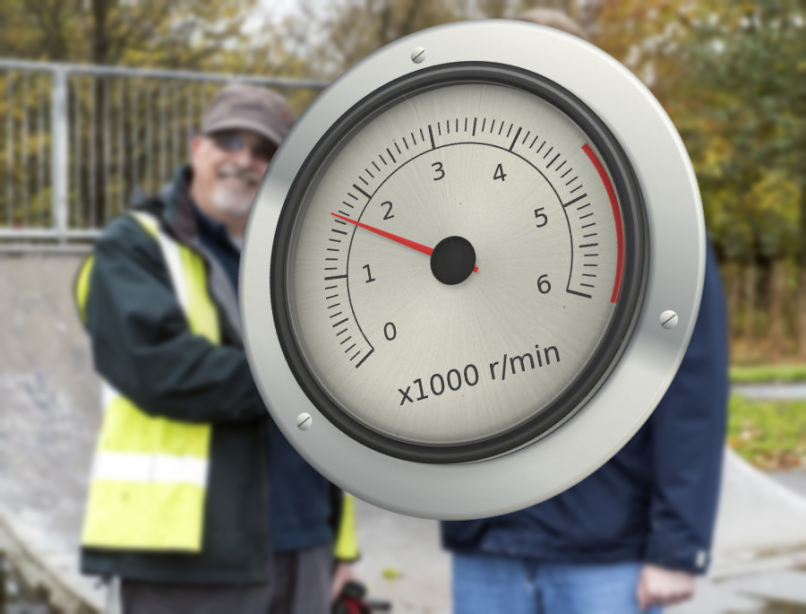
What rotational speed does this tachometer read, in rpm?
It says 1650 rpm
